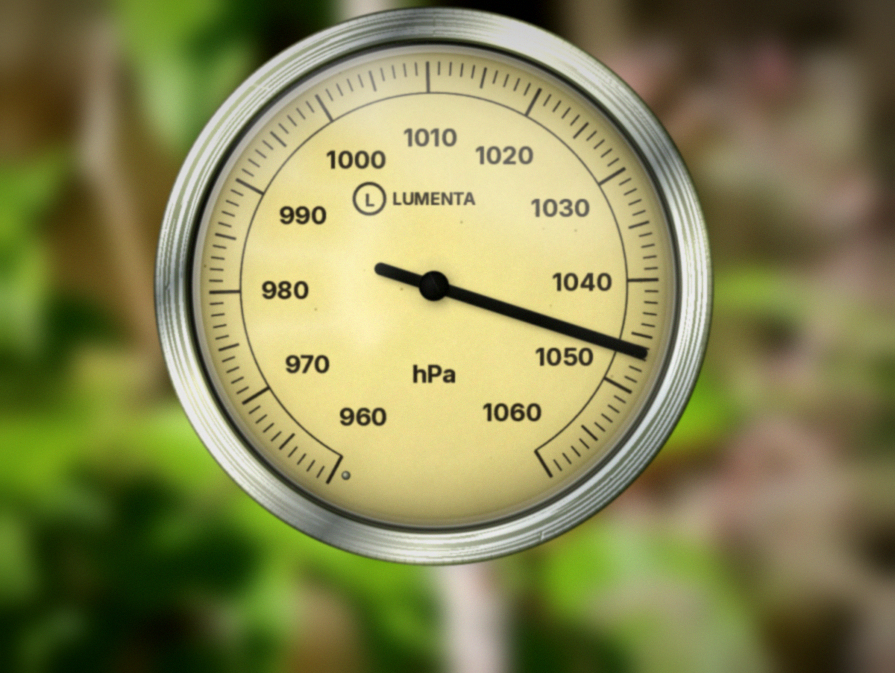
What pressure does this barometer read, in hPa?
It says 1046.5 hPa
